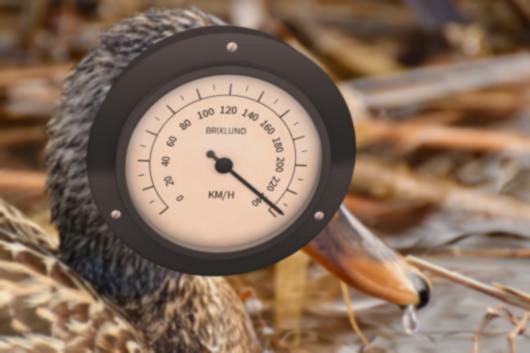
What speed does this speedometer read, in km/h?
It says 235 km/h
